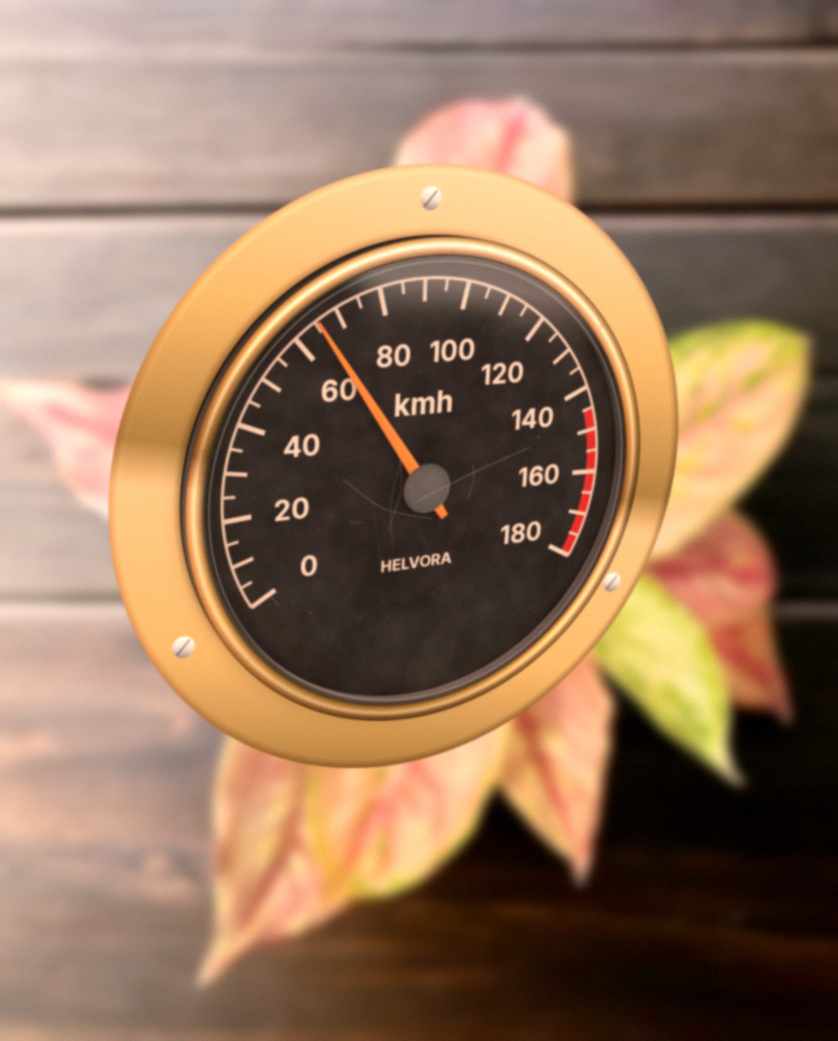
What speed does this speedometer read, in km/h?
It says 65 km/h
